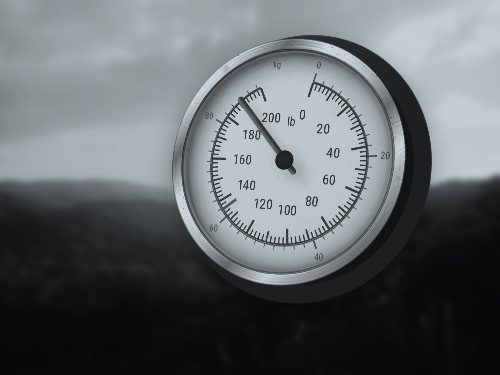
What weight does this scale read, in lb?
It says 190 lb
